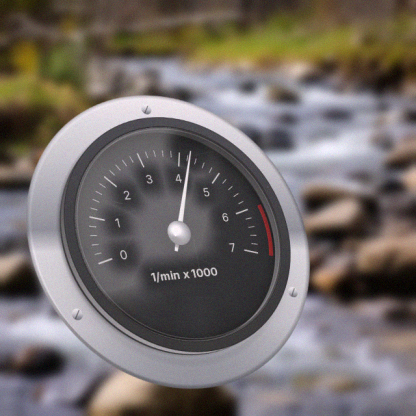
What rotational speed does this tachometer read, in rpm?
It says 4200 rpm
